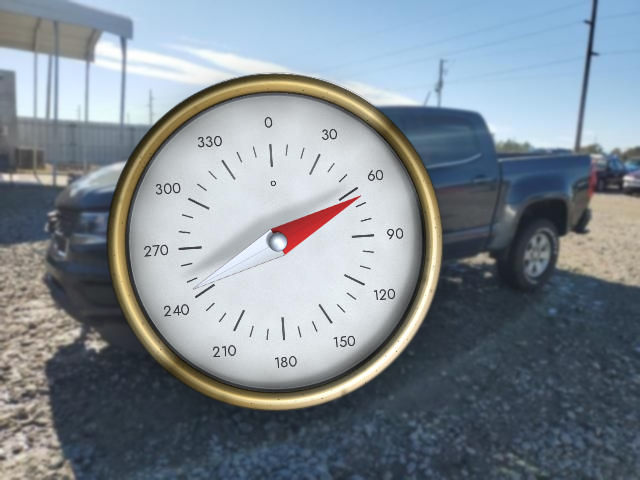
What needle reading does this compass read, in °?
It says 65 °
